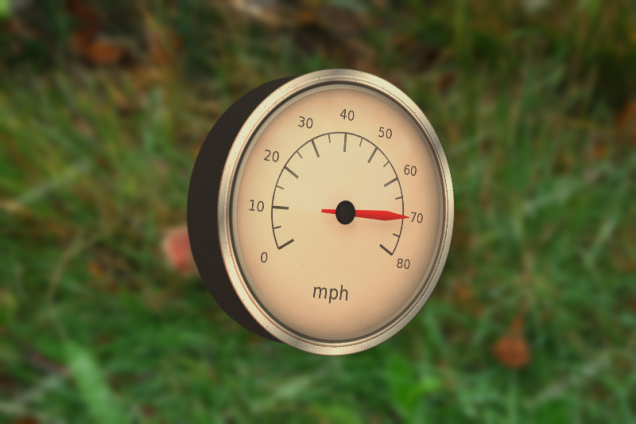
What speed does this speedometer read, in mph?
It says 70 mph
